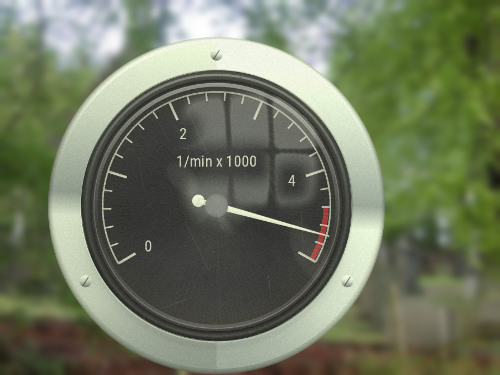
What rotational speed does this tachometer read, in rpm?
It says 4700 rpm
